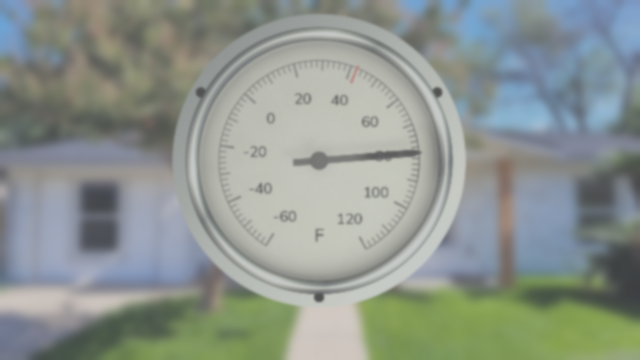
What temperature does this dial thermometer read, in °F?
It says 80 °F
